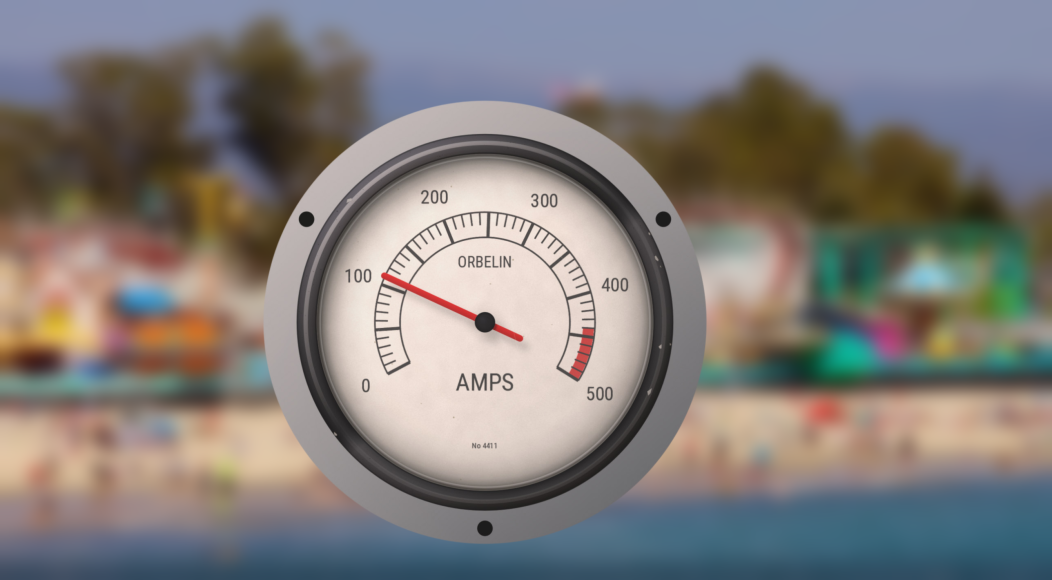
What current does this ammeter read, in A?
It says 110 A
